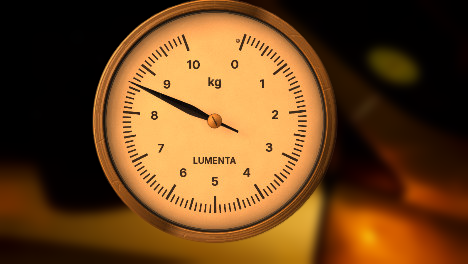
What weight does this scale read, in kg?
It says 8.6 kg
